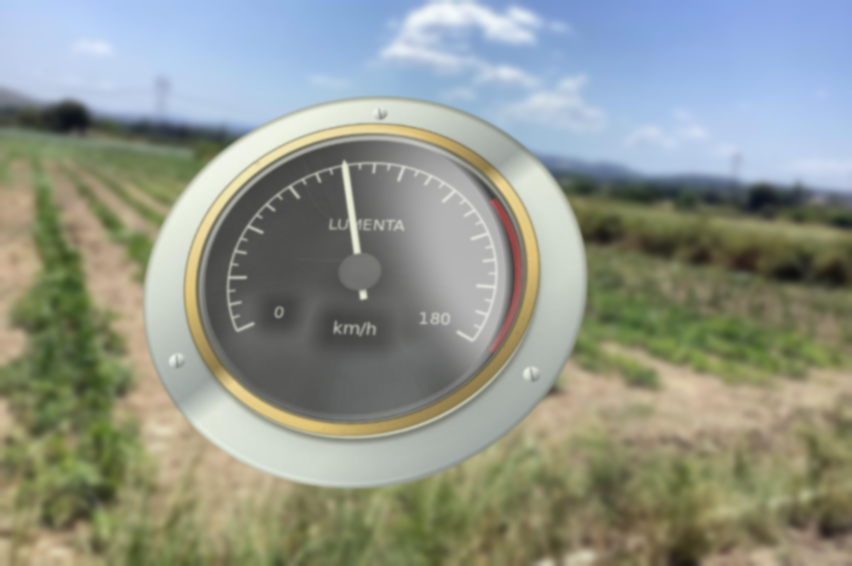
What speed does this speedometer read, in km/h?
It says 80 km/h
